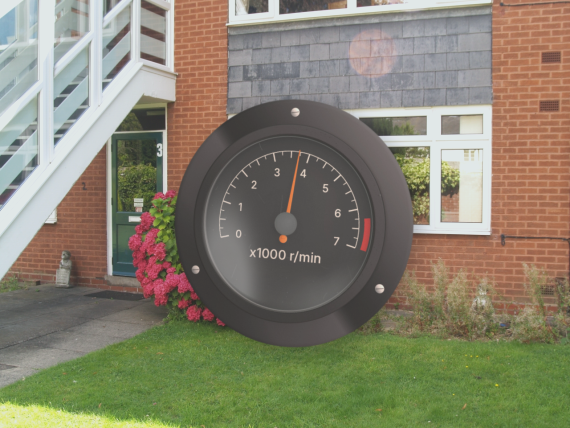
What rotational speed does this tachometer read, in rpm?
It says 3750 rpm
